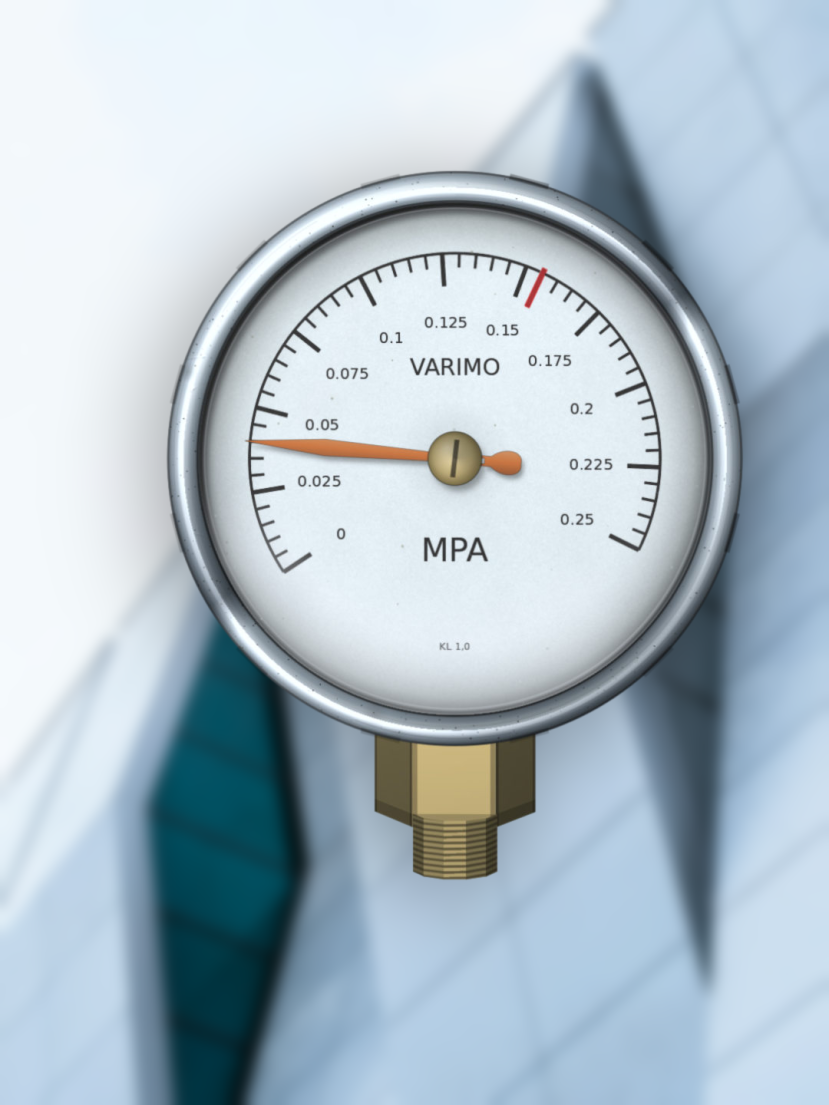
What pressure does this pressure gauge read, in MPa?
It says 0.04 MPa
